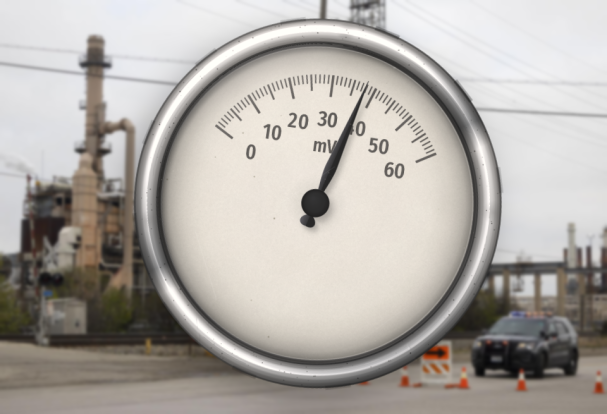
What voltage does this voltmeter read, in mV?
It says 38 mV
